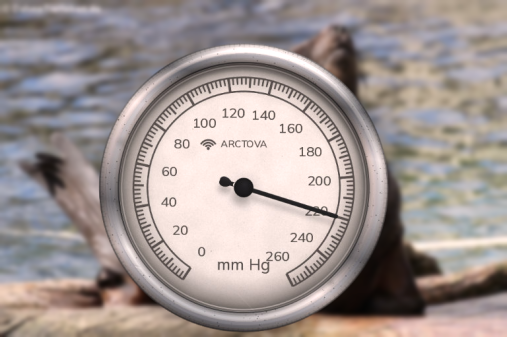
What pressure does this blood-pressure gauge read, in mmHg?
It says 220 mmHg
